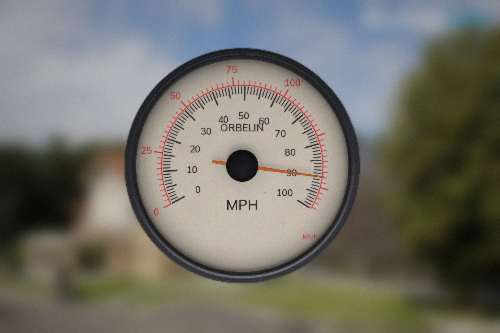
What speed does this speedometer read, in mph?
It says 90 mph
